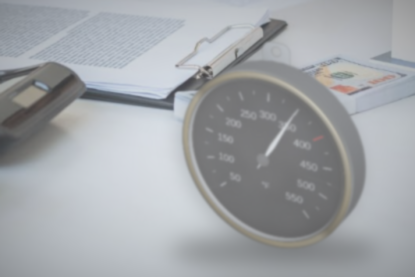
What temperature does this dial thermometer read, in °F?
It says 350 °F
